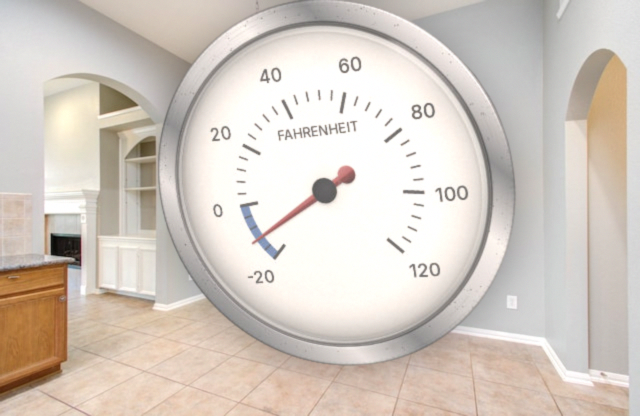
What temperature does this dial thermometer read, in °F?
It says -12 °F
